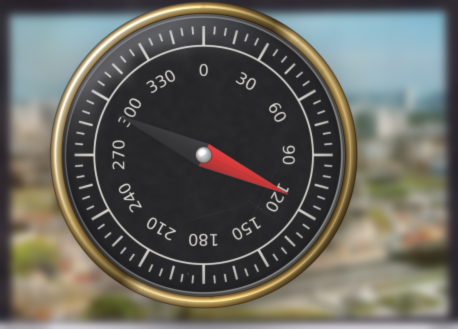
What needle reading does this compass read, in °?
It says 115 °
